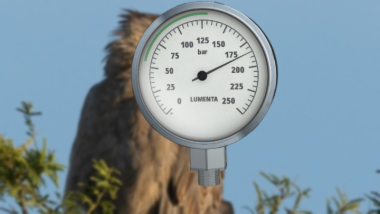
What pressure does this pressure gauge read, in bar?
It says 185 bar
